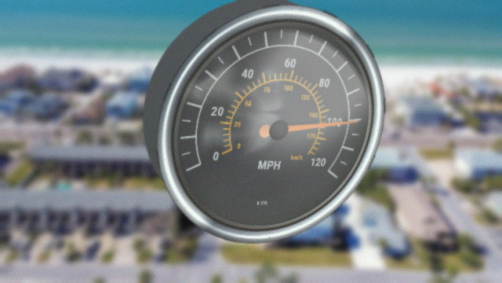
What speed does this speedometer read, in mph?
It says 100 mph
